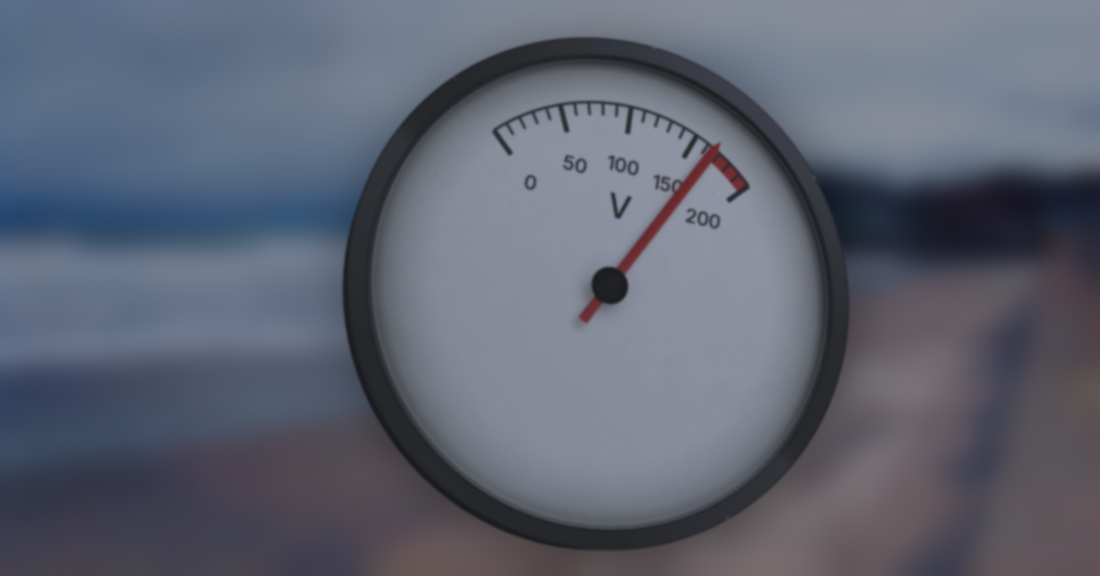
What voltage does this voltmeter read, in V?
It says 165 V
